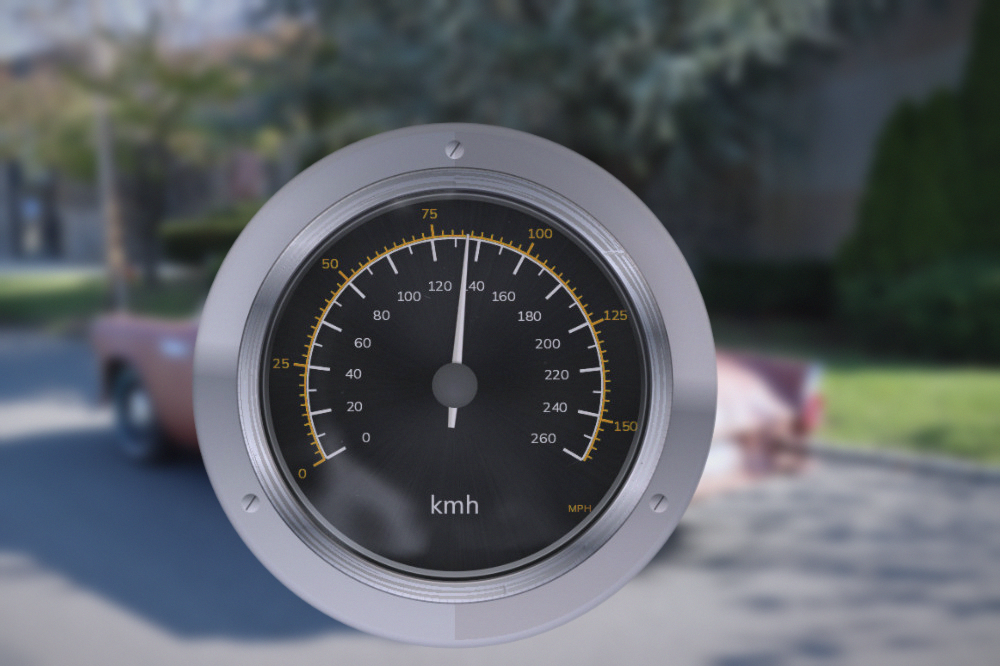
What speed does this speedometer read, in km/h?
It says 135 km/h
